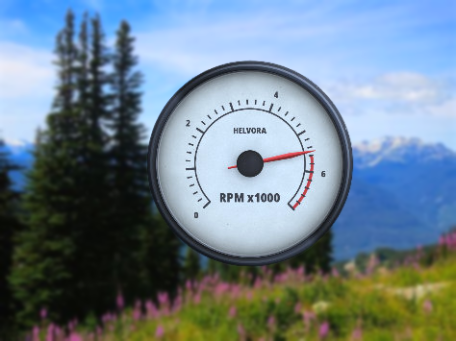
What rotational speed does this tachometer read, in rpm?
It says 5500 rpm
